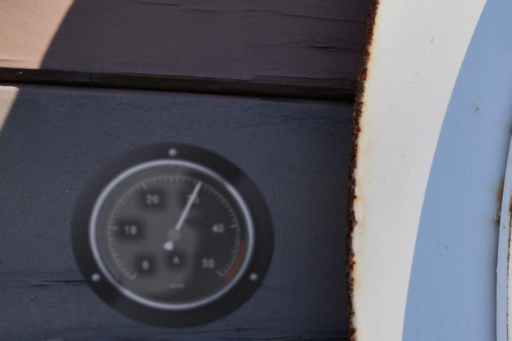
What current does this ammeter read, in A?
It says 30 A
